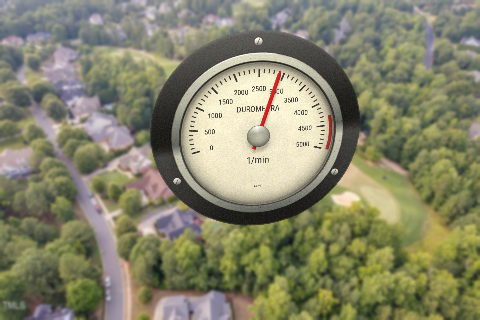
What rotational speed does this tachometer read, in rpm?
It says 2900 rpm
